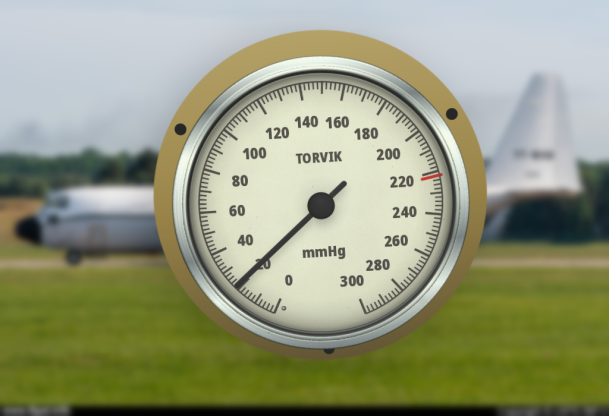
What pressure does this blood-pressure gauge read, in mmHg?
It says 22 mmHg
